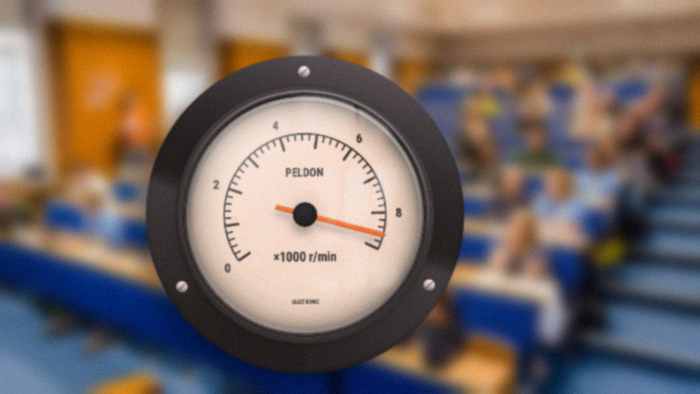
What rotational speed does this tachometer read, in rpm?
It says 8600 rpm
